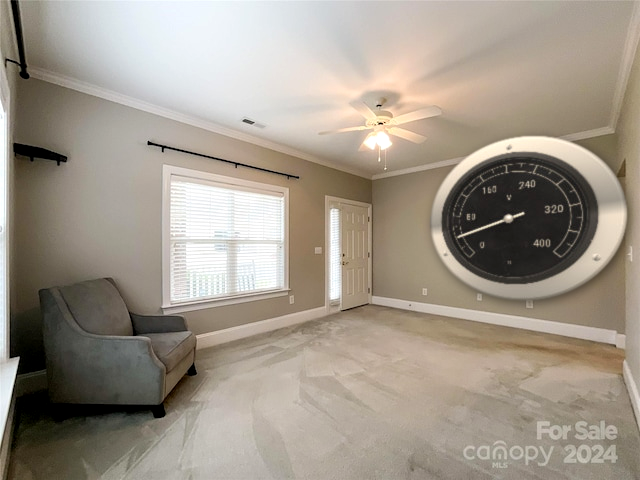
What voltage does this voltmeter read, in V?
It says 40 V
